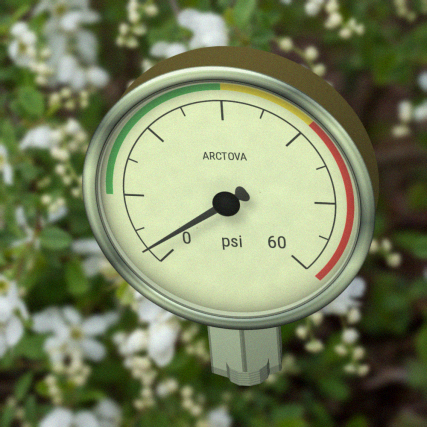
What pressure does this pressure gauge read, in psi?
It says 2.5 psi
